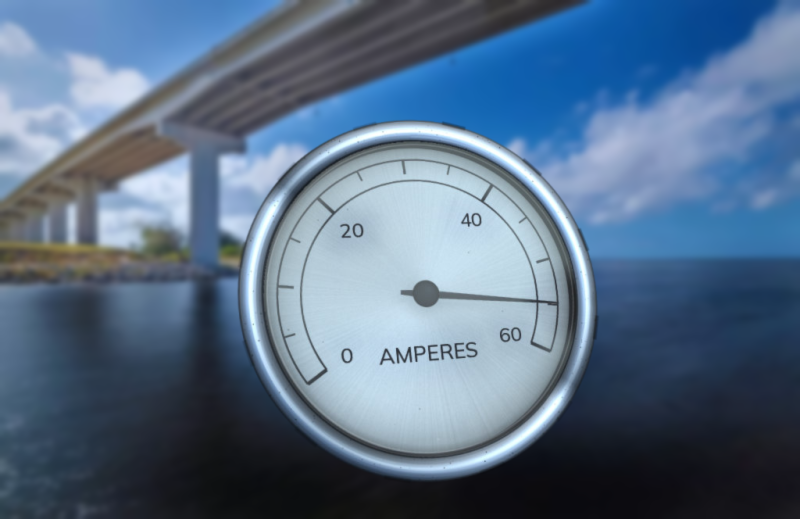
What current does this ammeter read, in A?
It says 55 A
